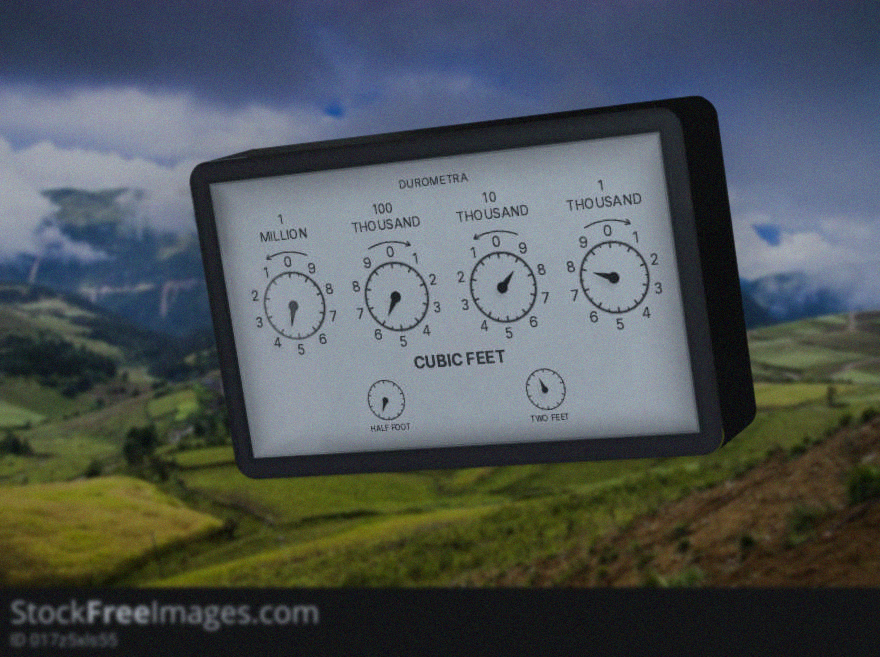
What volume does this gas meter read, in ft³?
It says 458800 ft³
